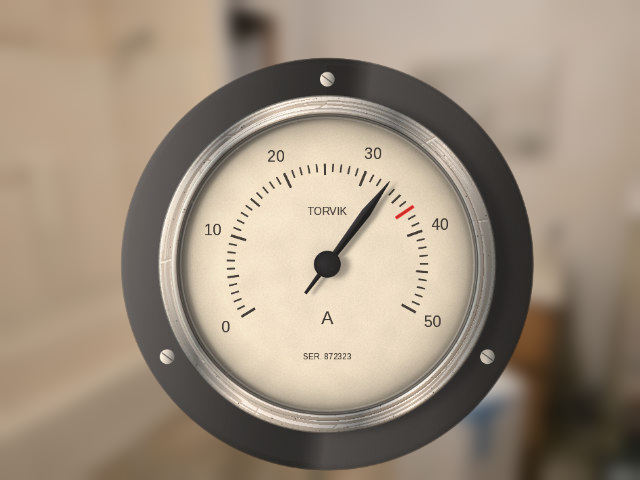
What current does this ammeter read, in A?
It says 33 A
